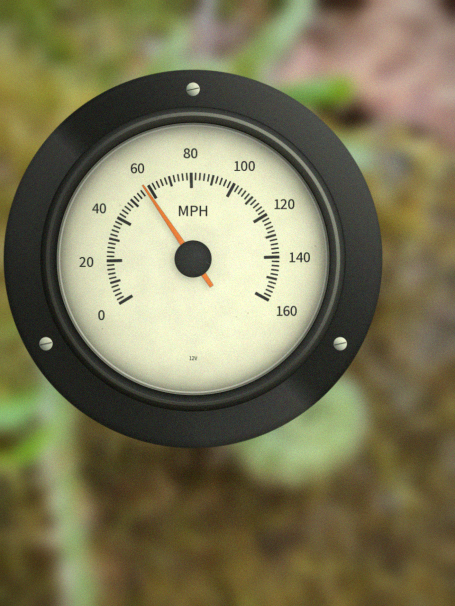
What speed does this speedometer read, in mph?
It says 58 mph
